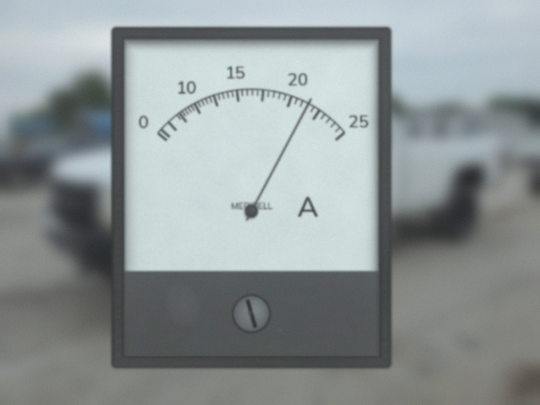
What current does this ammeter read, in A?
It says 21.5 A
